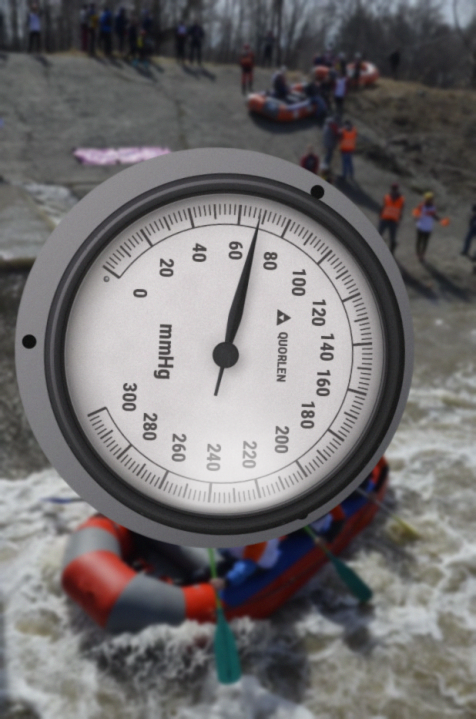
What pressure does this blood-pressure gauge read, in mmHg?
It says 68 mmHg
